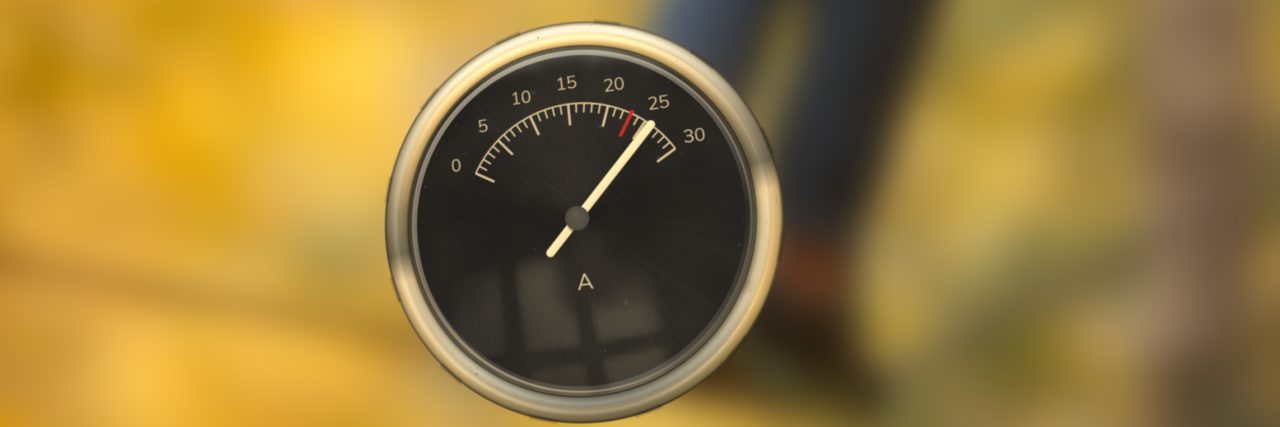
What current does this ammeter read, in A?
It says 26 A
